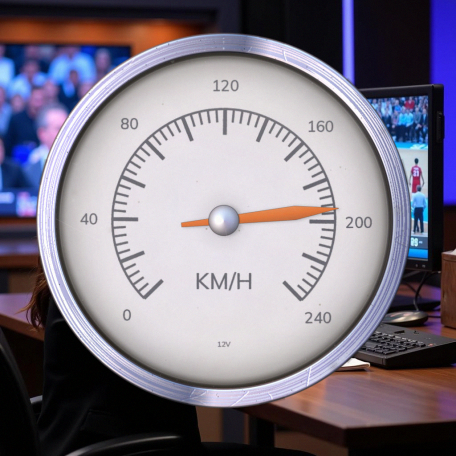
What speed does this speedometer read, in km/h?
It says 194 km/h
